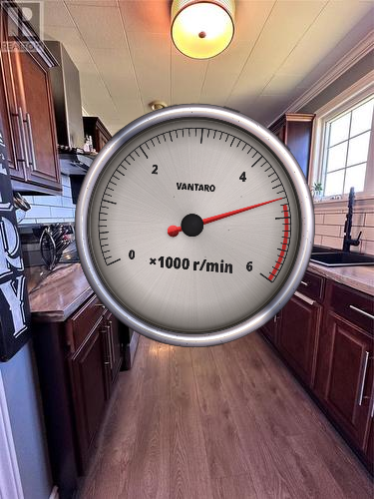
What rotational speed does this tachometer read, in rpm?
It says 4700 rpm
